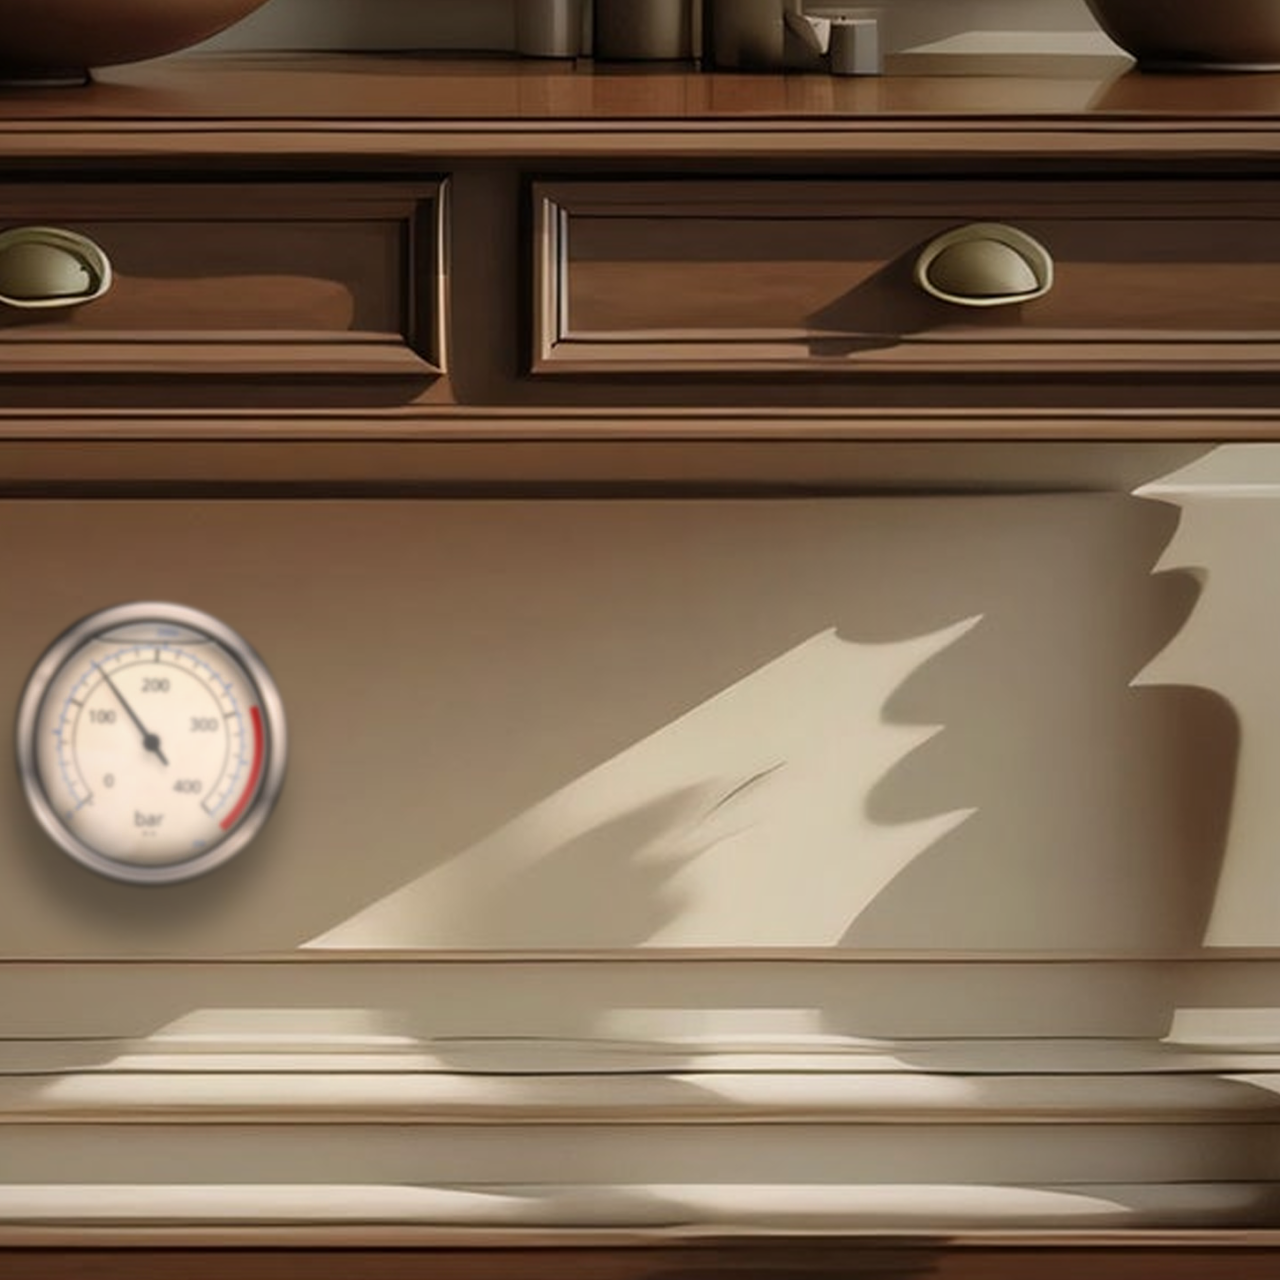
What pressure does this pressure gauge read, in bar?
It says 140 bar
